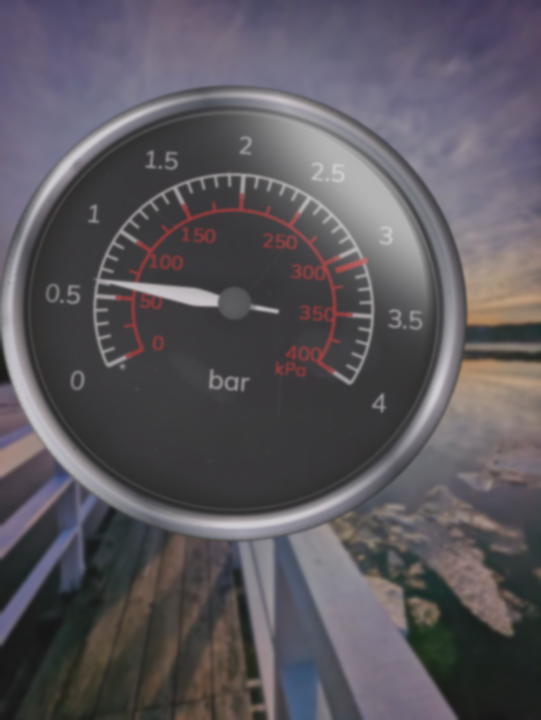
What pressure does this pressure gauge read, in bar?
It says 0.6 bar
